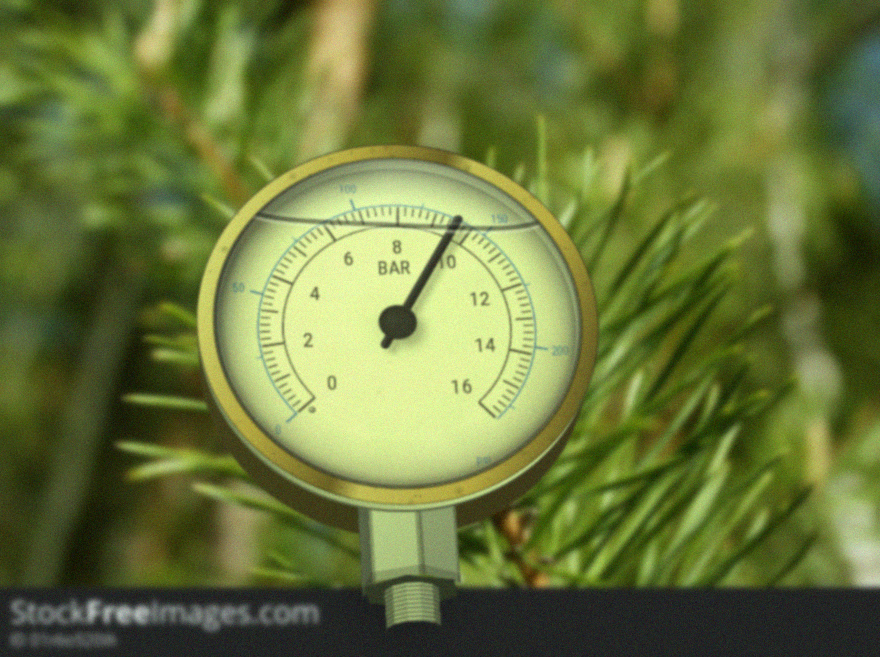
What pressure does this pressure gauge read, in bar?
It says 9.6 bar
